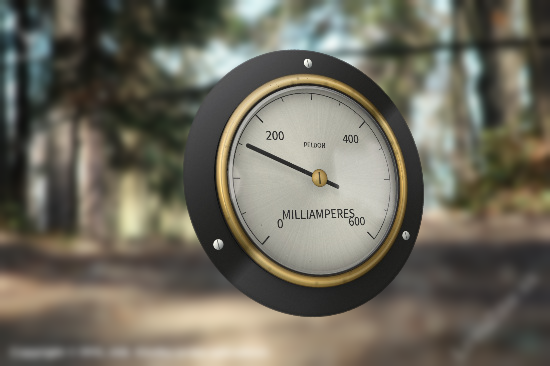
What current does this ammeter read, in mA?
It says 150 mA
